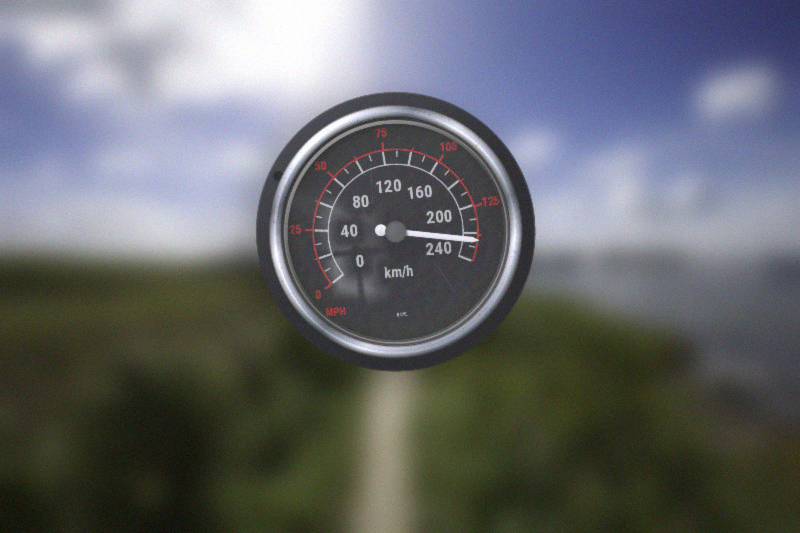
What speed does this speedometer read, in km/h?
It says 225 km/h
